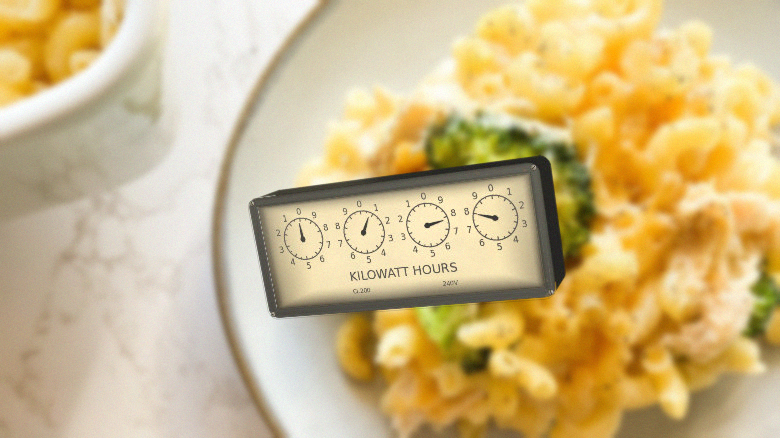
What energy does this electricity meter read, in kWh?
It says 78 kWh
